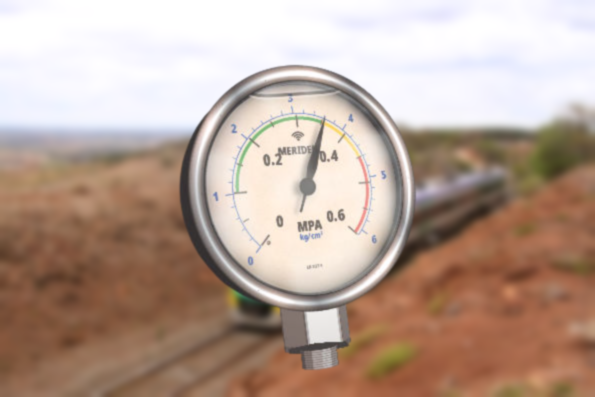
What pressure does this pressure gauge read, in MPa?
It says 0.35 MPa
